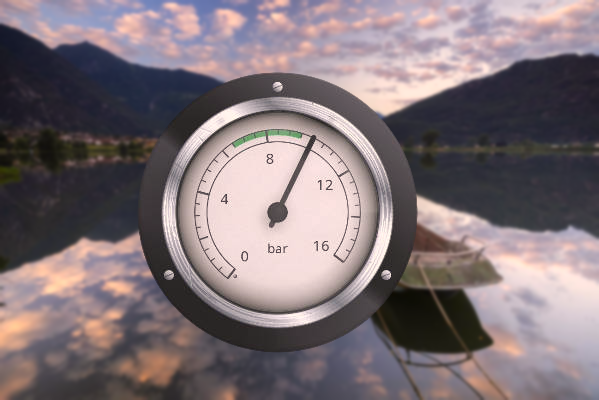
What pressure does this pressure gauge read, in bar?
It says 10 bar
